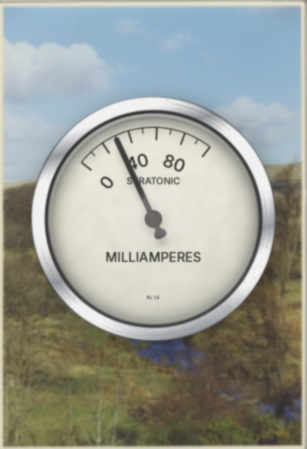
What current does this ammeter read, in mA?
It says 30 mA
